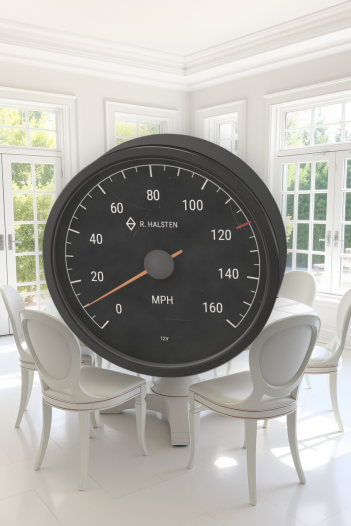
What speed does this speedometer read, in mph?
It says 10 mph
